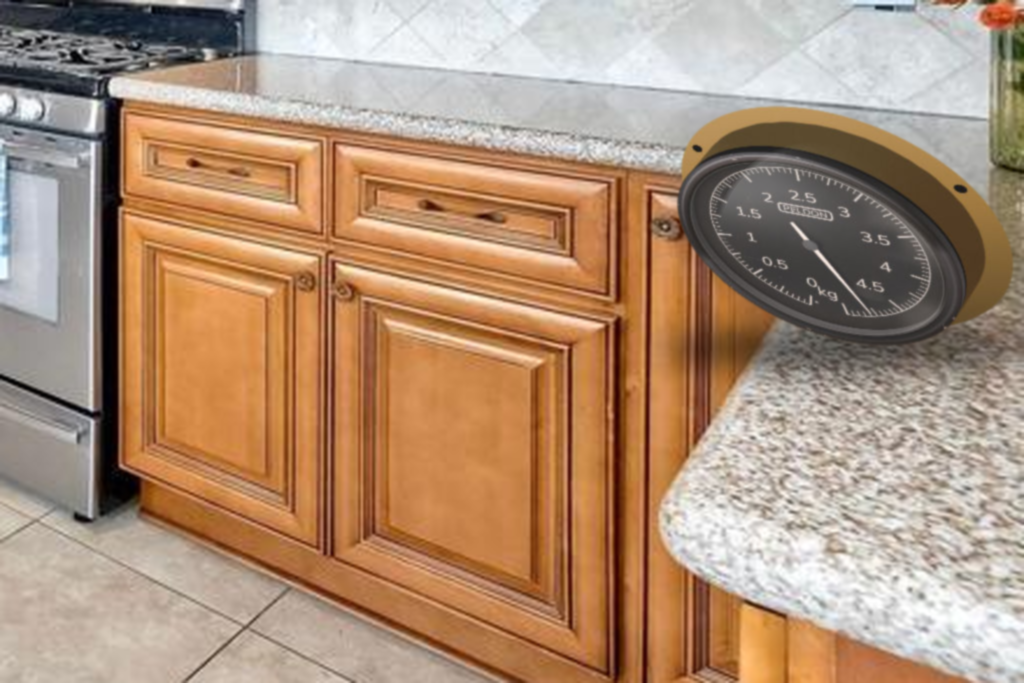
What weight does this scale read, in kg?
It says 4.75 kg
